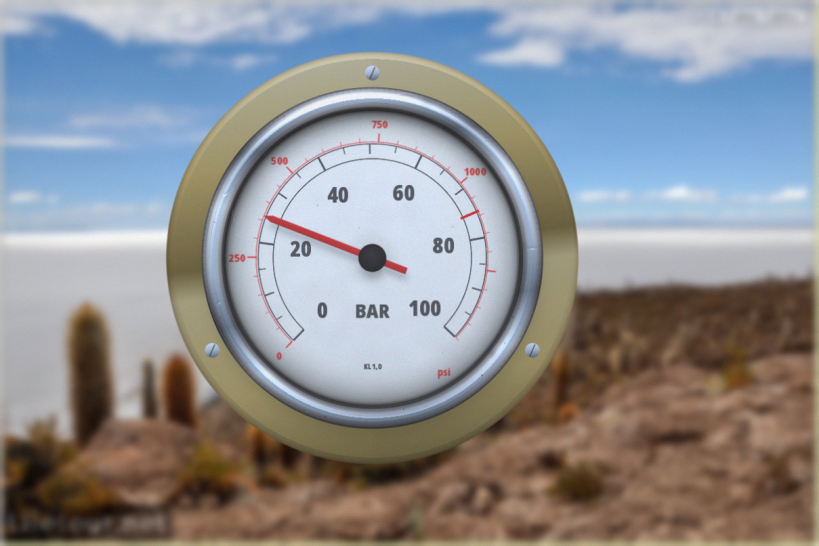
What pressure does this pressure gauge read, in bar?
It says 25 bar
